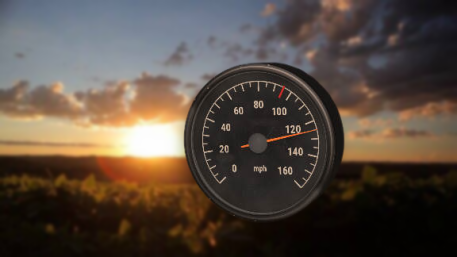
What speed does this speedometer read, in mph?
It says 125 mph
